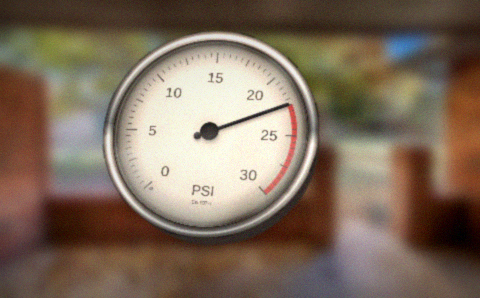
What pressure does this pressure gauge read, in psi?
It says 22.5 psi
